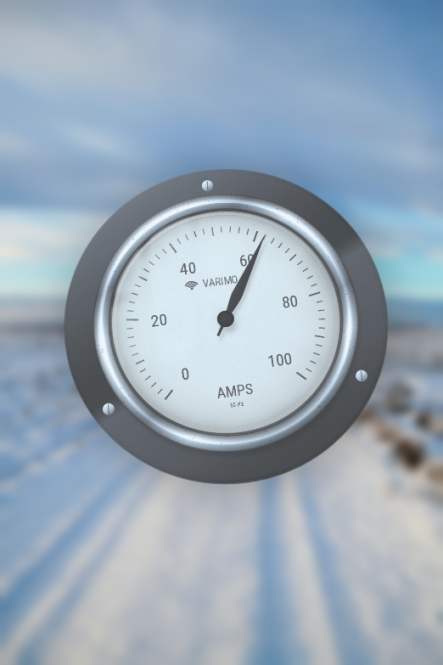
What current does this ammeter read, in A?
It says 62 A
